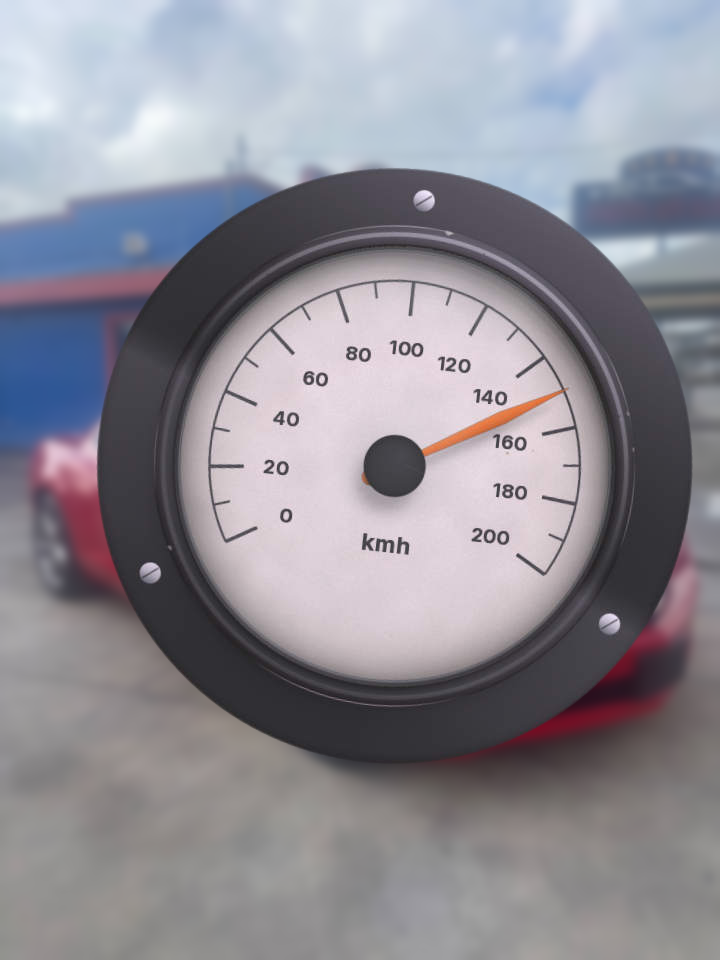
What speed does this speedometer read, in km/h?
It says 150 km/h
